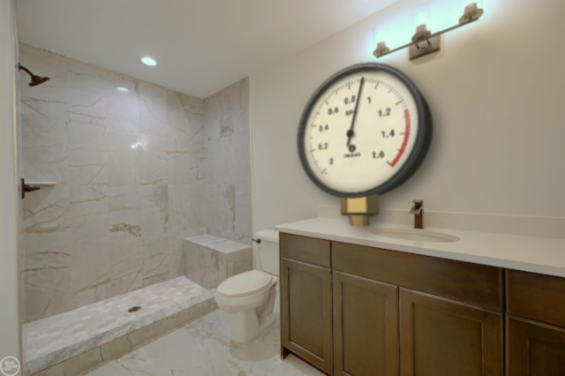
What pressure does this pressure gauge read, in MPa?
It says 0.9 MPa
